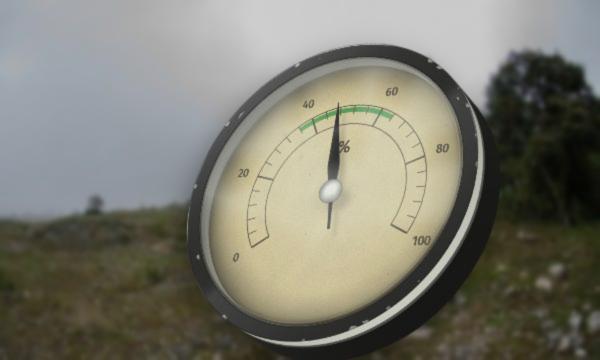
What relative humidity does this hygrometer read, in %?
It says 48 %
